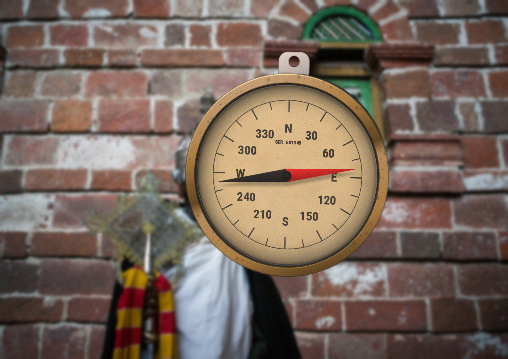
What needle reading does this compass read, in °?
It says 82.5 °
